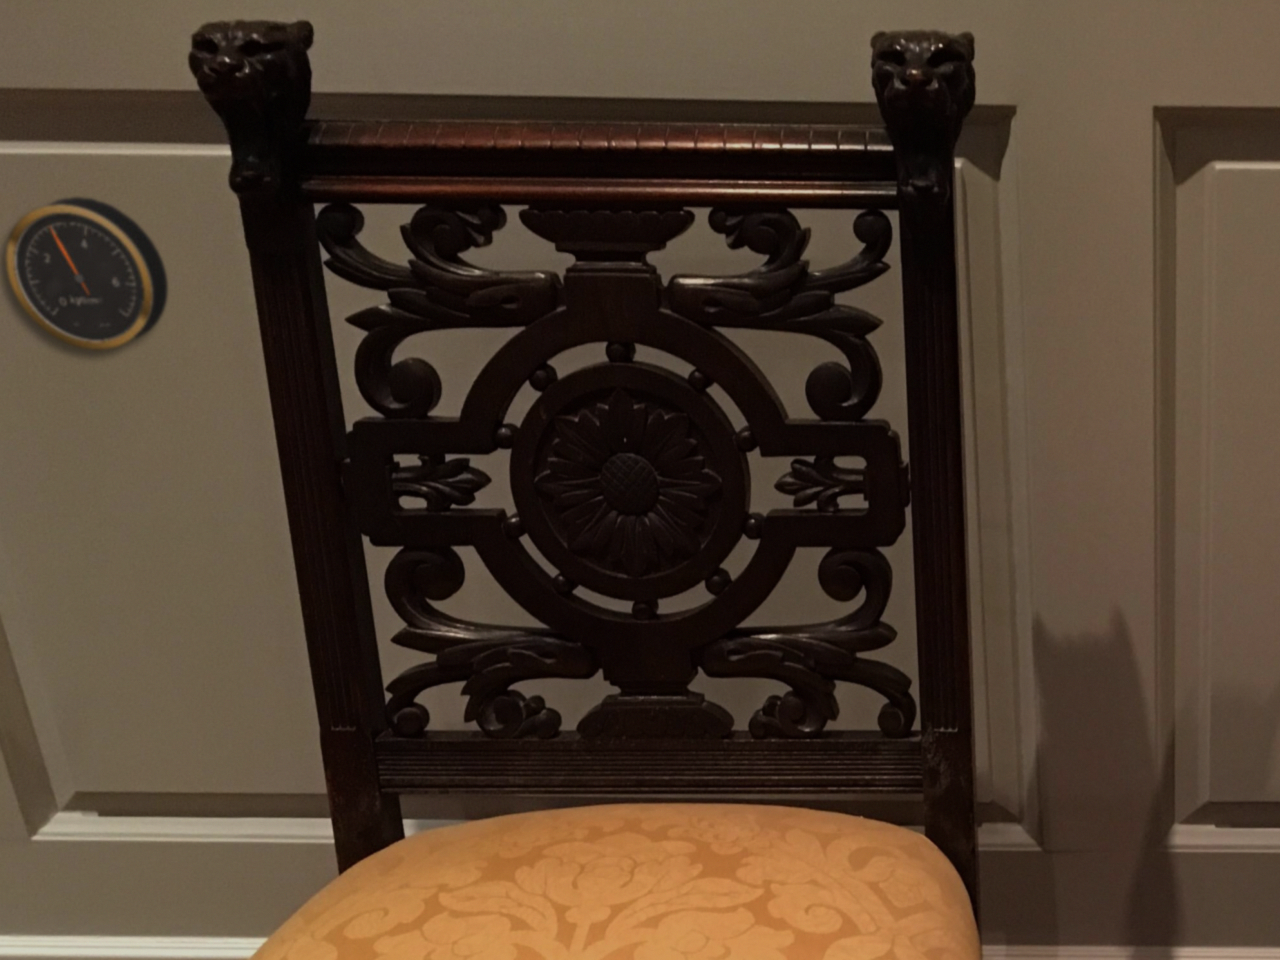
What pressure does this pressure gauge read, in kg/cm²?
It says 3 kg/cm²
